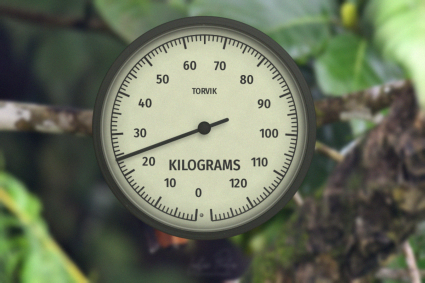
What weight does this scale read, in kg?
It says 24 kg
